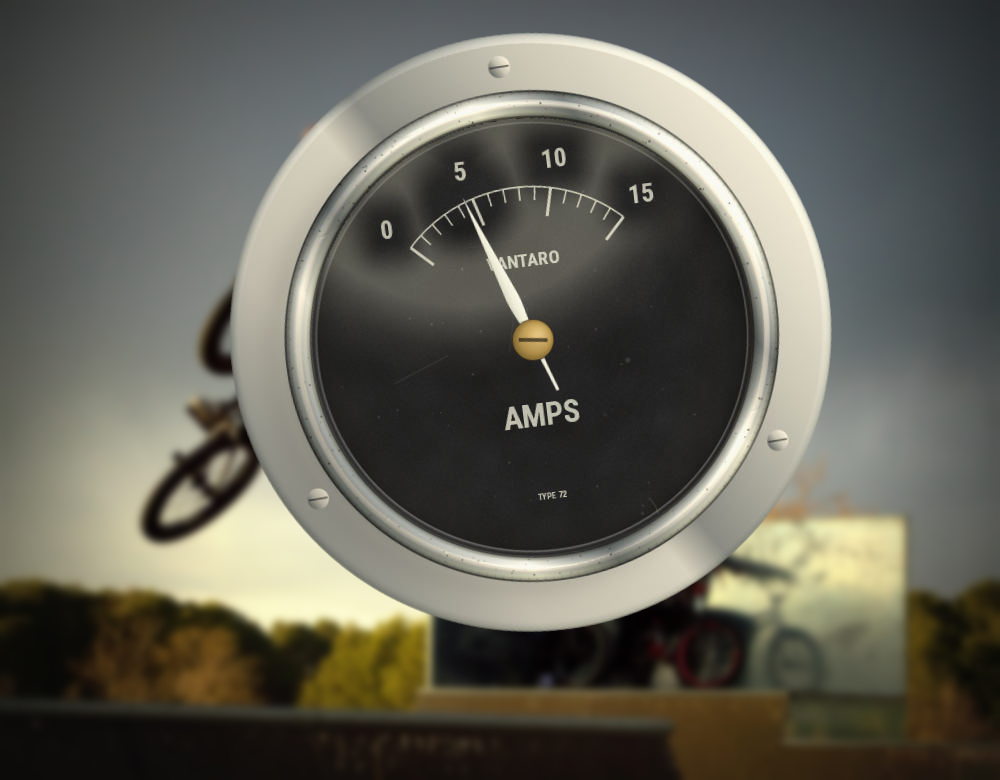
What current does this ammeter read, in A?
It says 4.5 A
